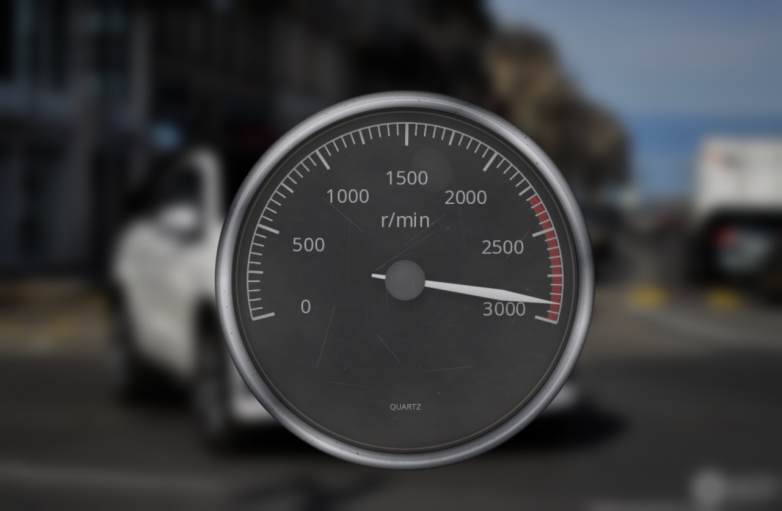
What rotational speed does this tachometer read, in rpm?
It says 2900 rpm
